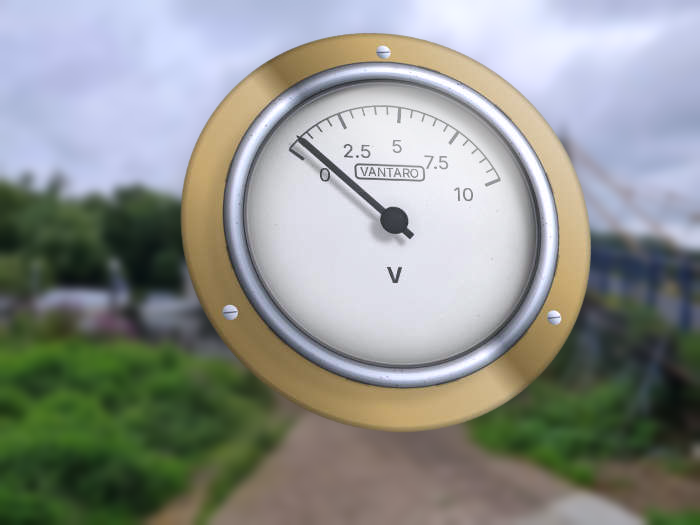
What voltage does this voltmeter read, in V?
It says 0.5 V
